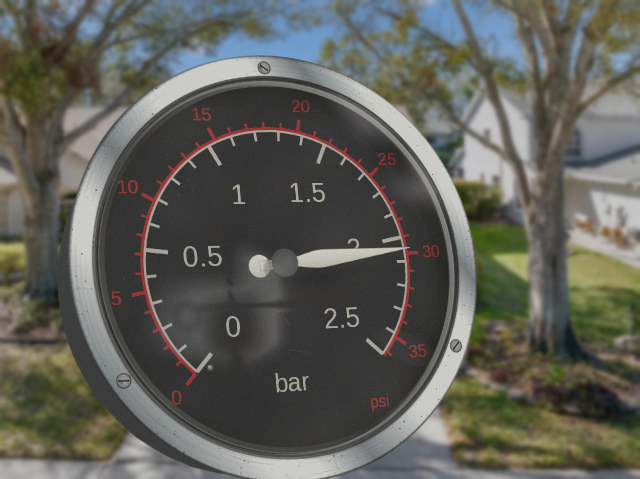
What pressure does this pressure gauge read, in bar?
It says 2.05 bar
